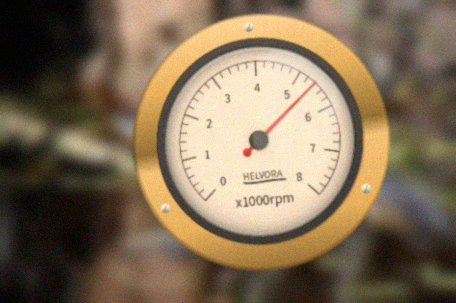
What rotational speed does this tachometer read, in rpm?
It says 5400 rpm
